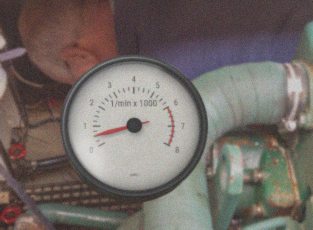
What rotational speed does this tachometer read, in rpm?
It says 500 rpm
